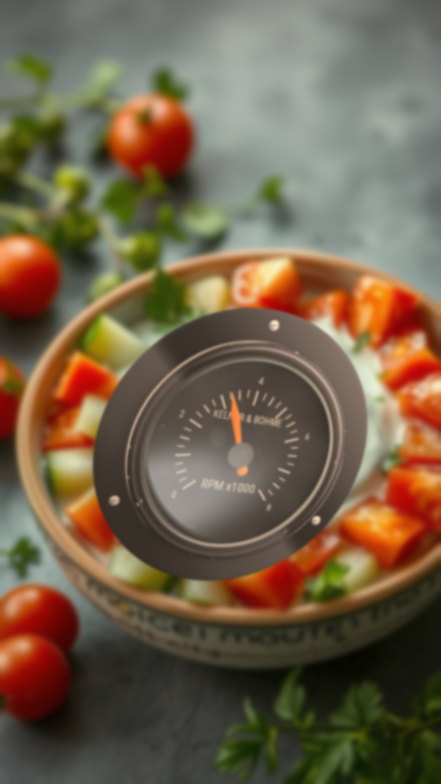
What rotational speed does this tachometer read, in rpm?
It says 3250 rpm
